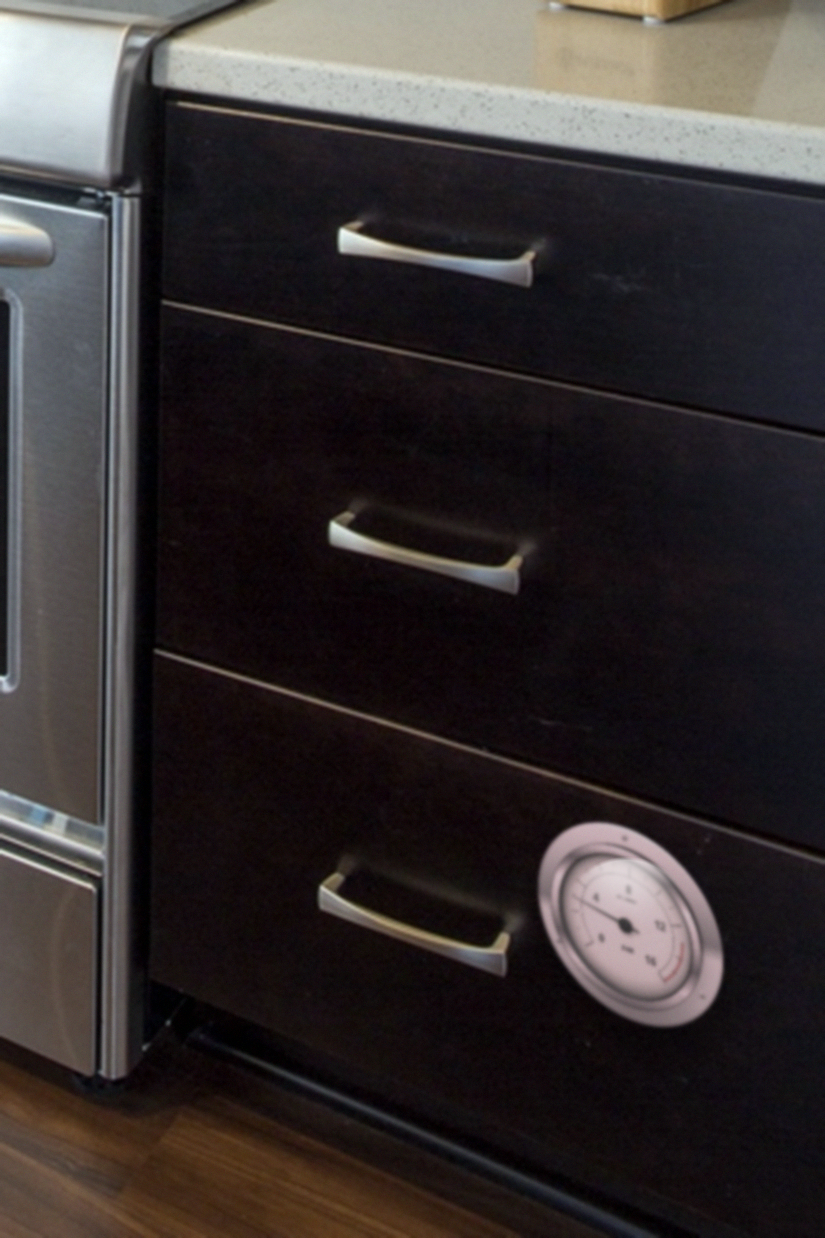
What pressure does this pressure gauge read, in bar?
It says 3 bar
